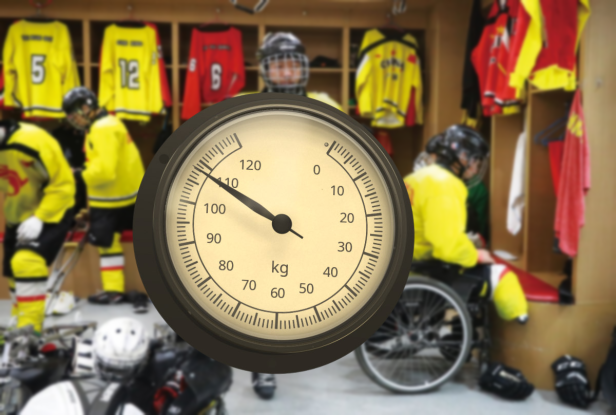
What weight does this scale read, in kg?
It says 108 kg
